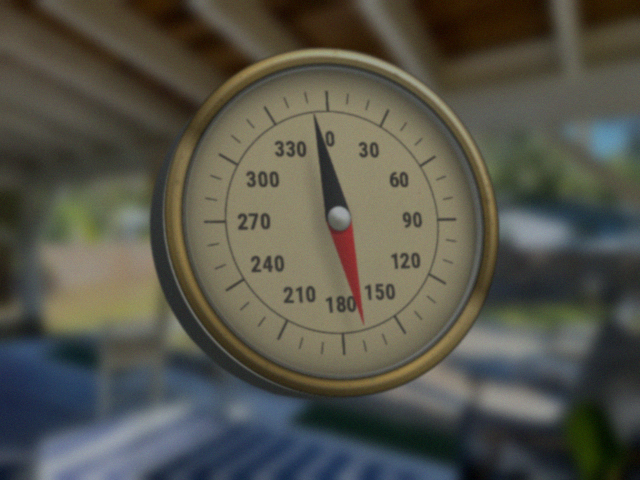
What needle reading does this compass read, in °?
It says 170 °
